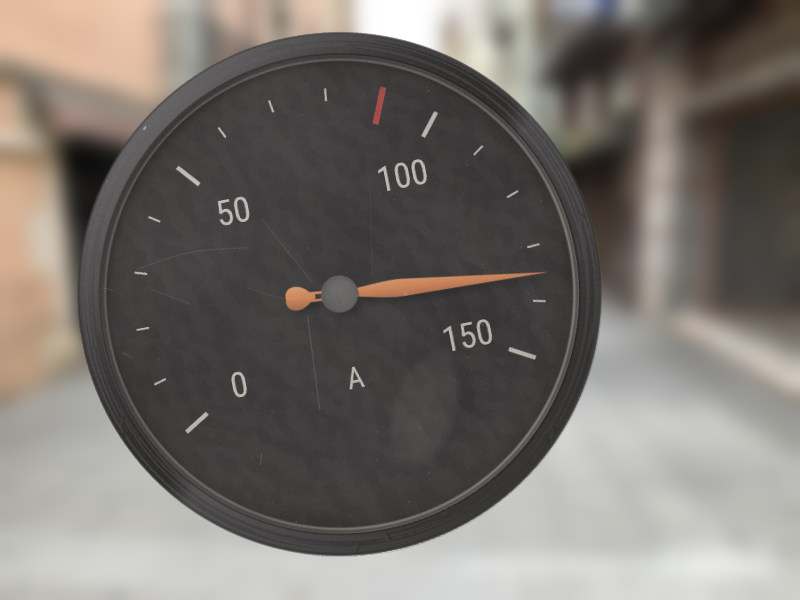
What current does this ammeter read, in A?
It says 135 A
